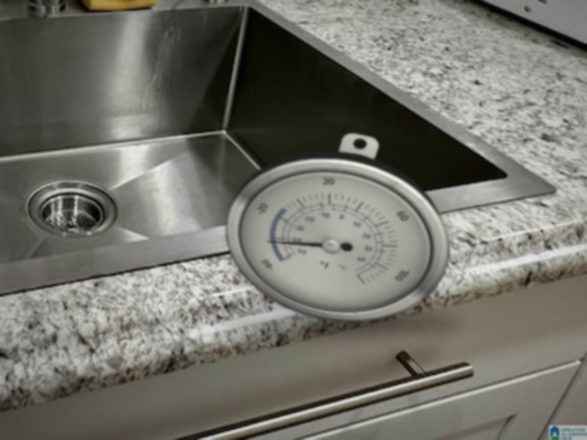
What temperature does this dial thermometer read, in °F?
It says -40 °F
